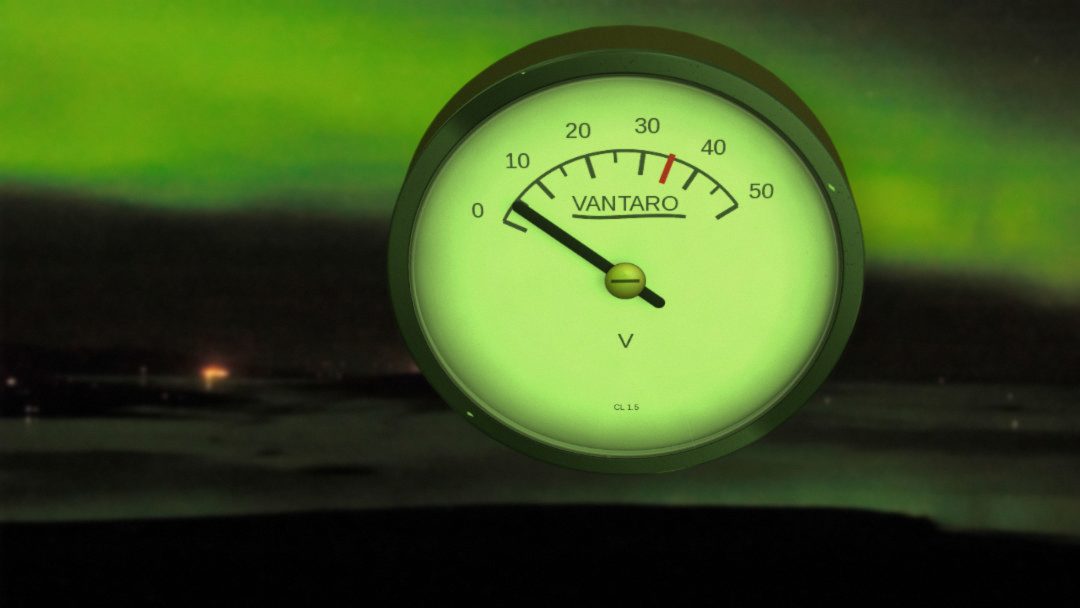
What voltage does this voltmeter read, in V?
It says 5 V
